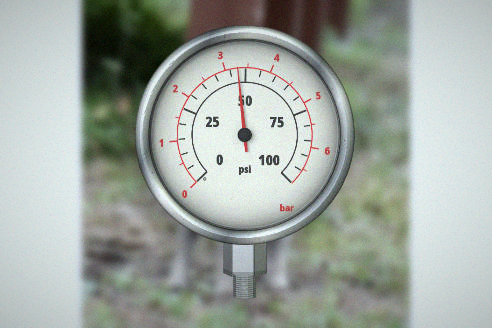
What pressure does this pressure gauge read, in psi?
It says 47.5 psi
